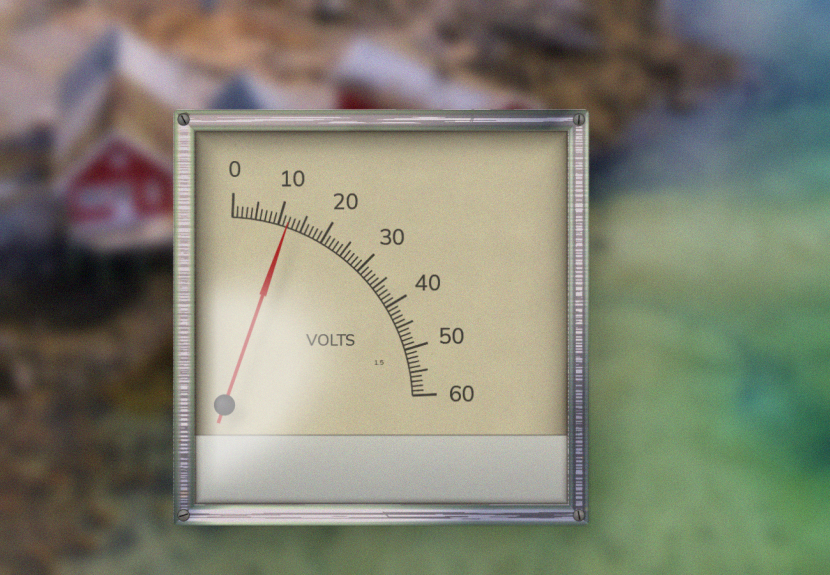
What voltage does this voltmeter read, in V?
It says 12 V
